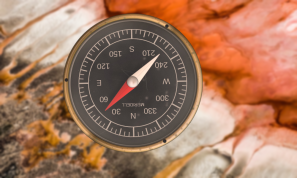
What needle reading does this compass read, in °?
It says 45 °
